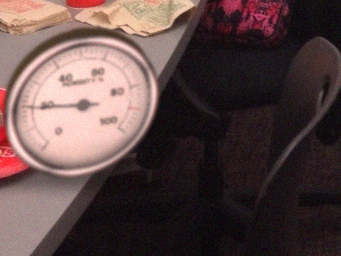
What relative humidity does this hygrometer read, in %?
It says 20 %
